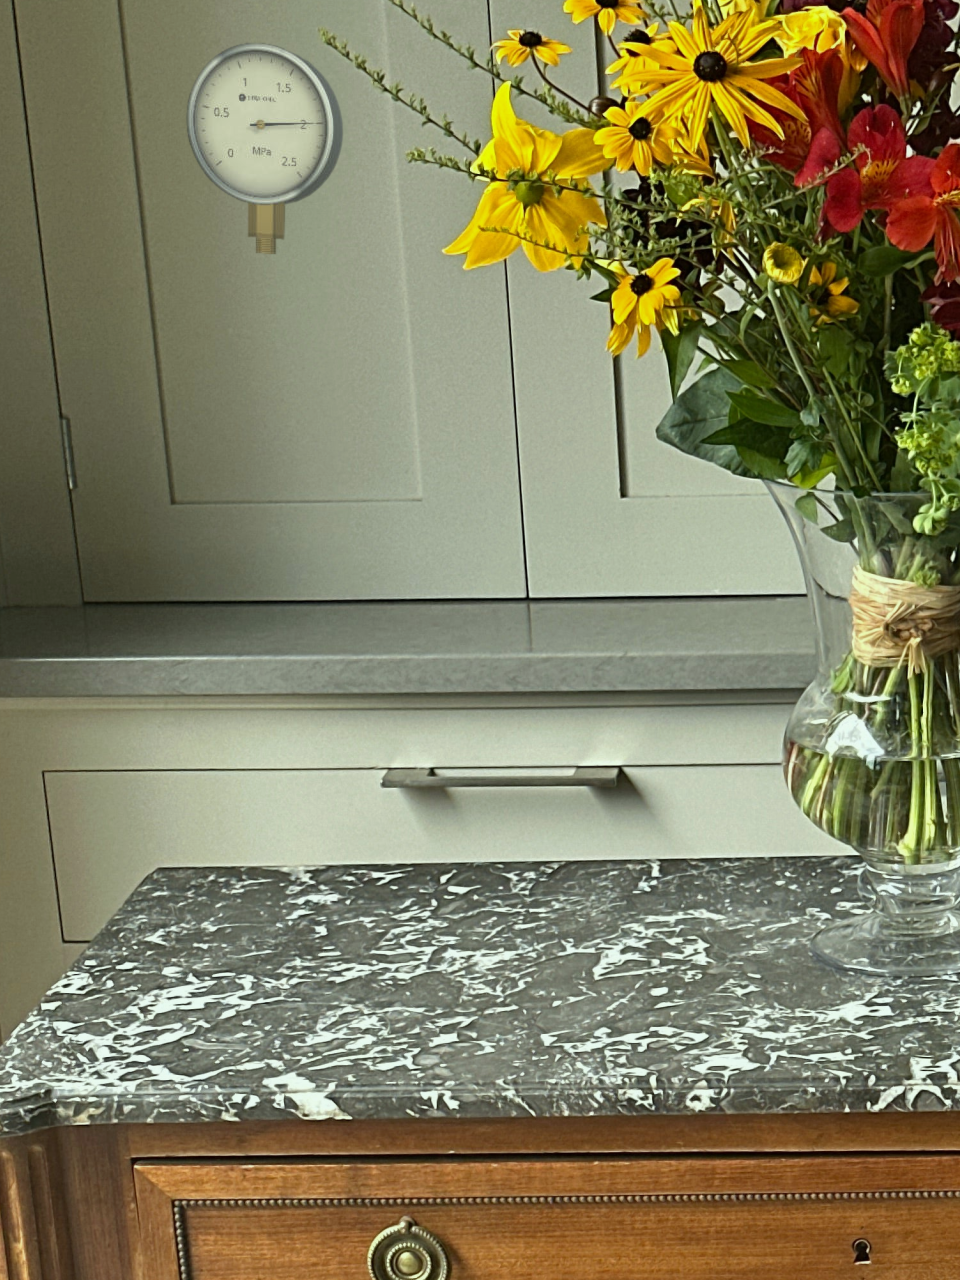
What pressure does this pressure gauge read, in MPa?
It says 2 MPa
